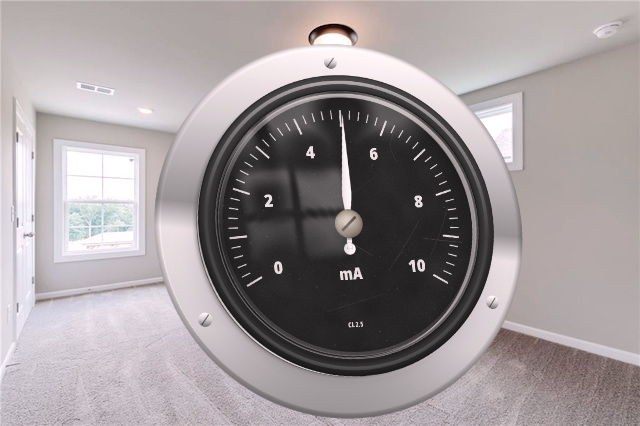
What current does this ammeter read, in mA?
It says 5 mA
